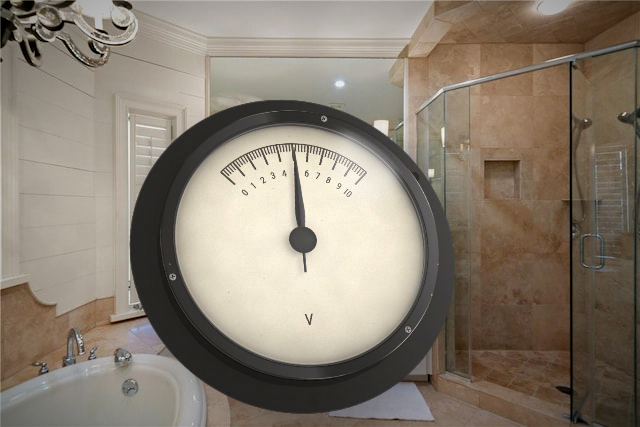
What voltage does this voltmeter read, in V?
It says 5 V
